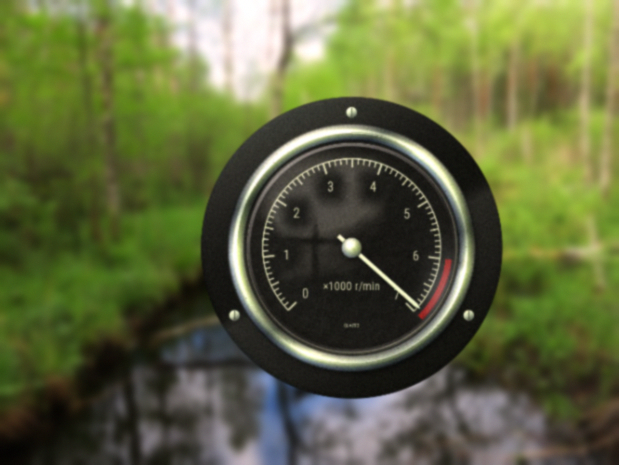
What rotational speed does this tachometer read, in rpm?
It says 6900 rpm
